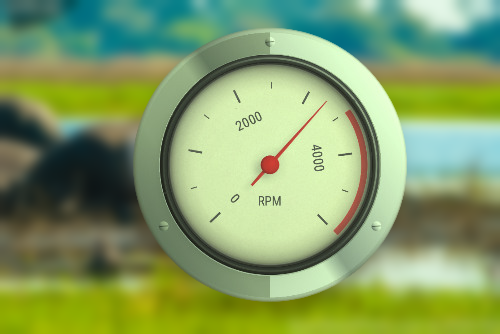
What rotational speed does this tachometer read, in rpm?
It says 3250 rpm
